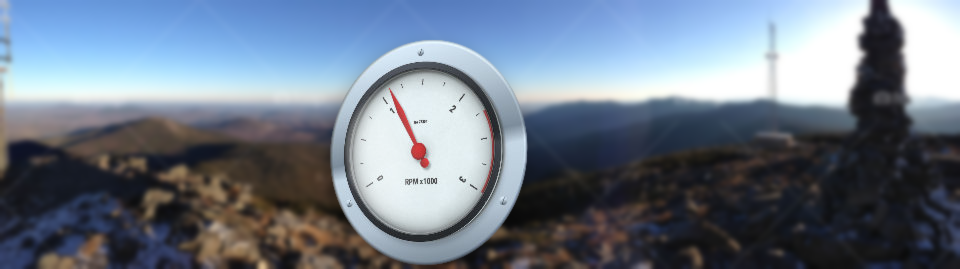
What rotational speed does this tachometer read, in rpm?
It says 1125 rpm
